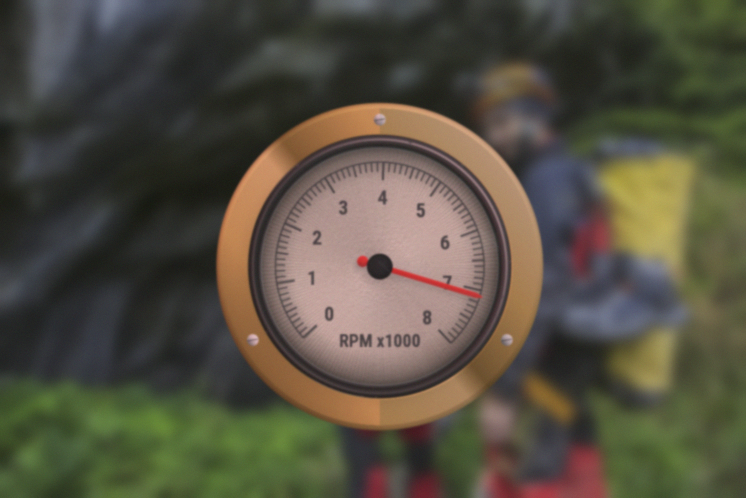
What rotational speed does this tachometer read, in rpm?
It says 7100 rpm
